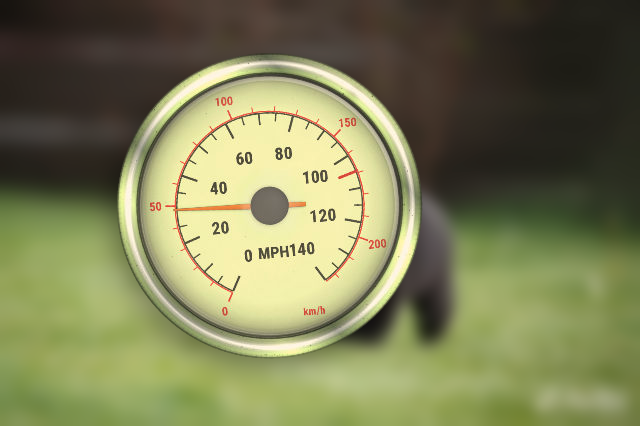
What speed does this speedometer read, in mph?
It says 30 mph
